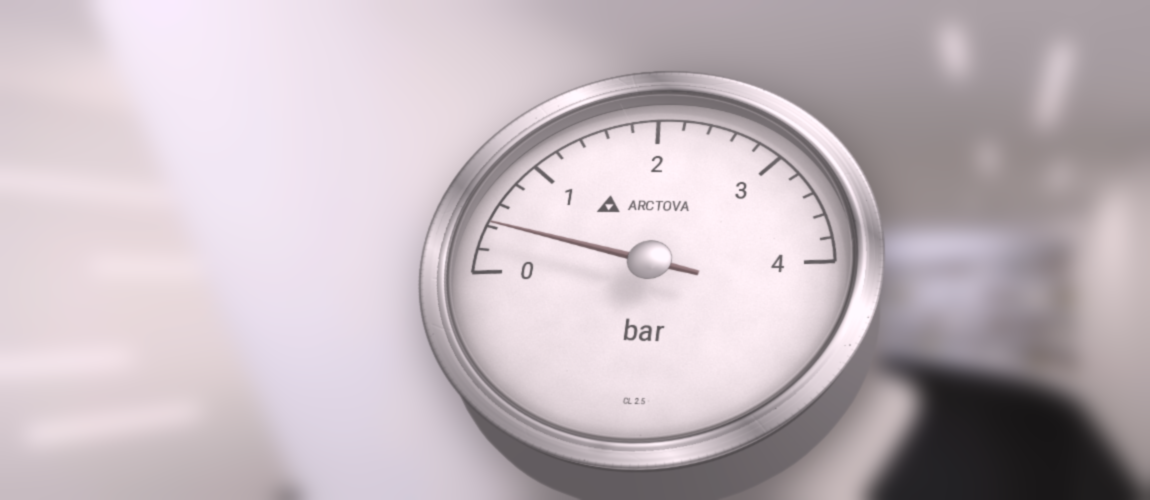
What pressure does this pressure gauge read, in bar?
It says 0.4 bar
